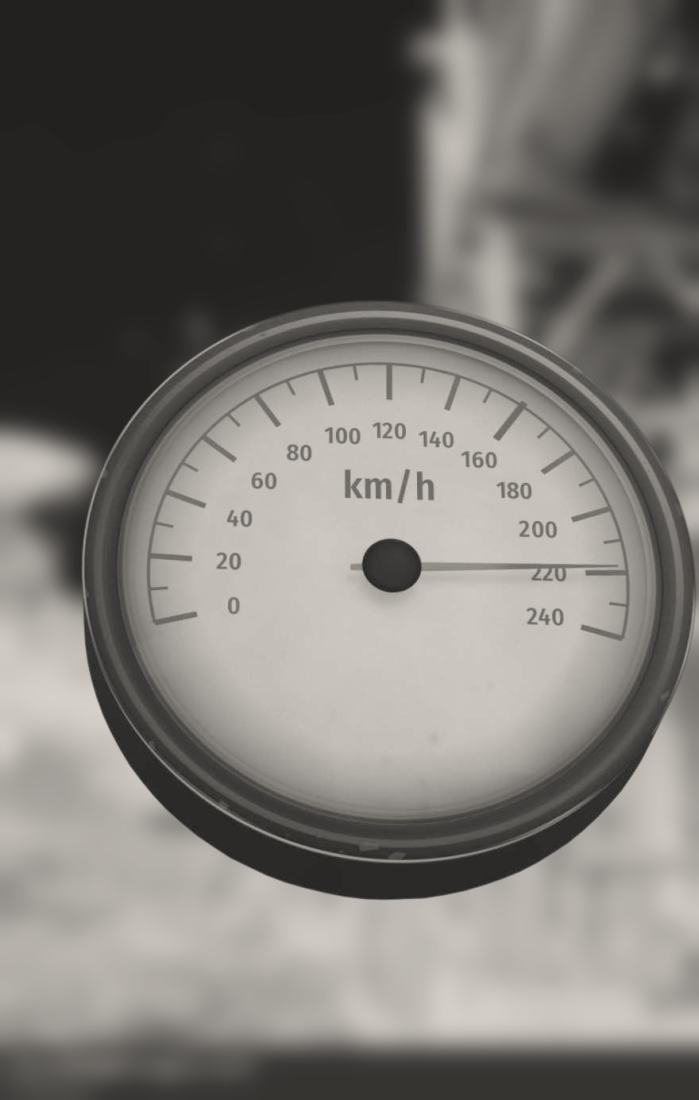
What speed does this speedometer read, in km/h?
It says 220 km/h
